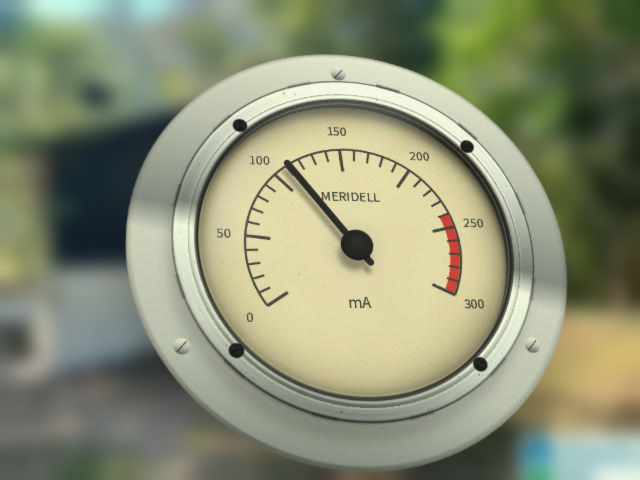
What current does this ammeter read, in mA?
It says 110 mA
